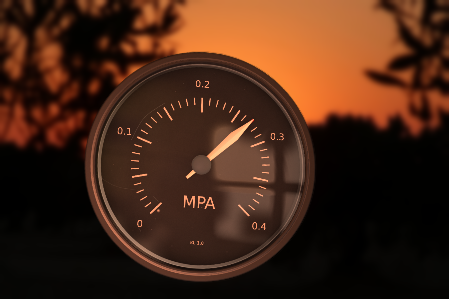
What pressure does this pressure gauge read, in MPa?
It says 0.27 MPa
